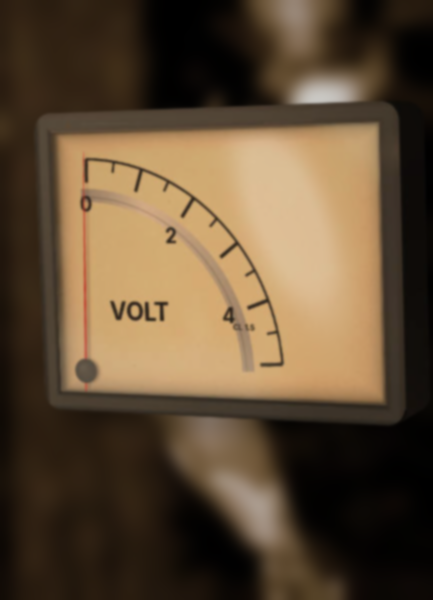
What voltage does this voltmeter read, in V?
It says 0 V
